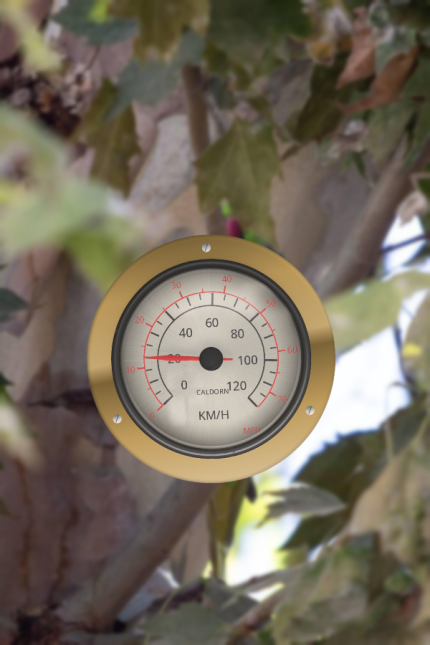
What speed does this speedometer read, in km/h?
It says 20 km/h
